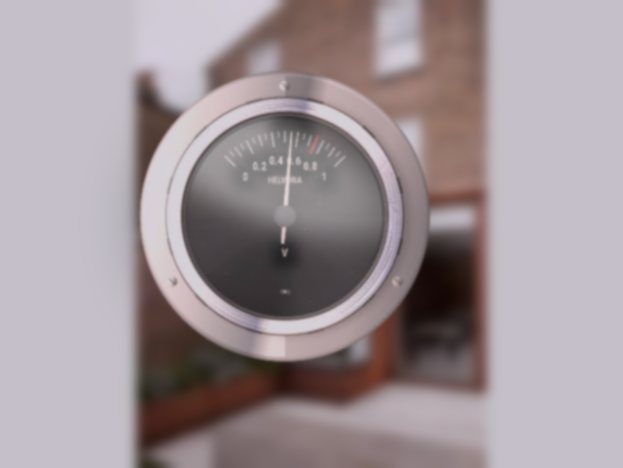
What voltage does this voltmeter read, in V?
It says 0.55 V
